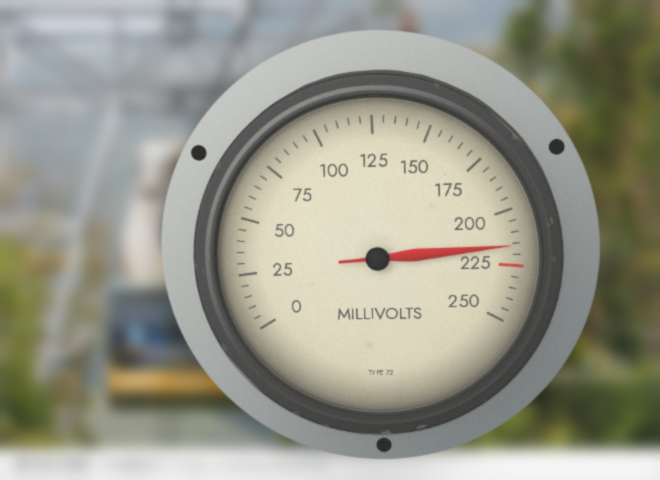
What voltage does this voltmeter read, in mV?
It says 215 mV
